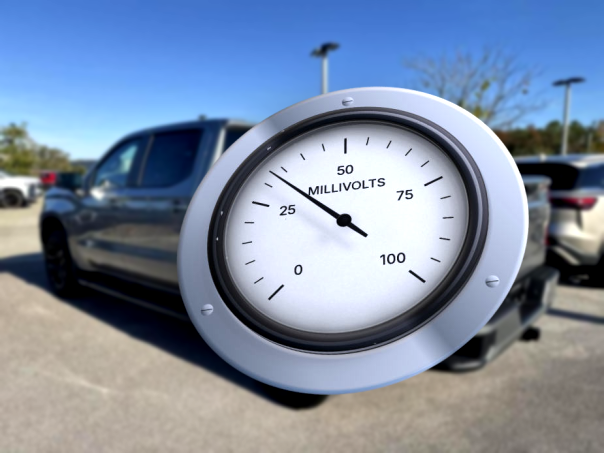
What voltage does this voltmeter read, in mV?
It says 32.5 mV
